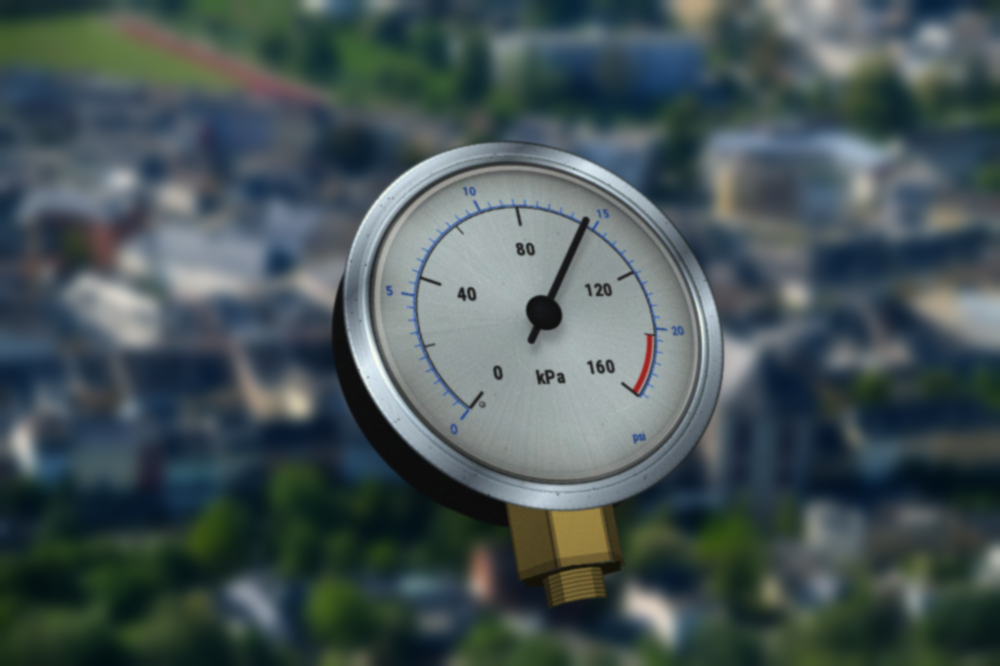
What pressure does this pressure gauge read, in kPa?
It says 100 kPa
